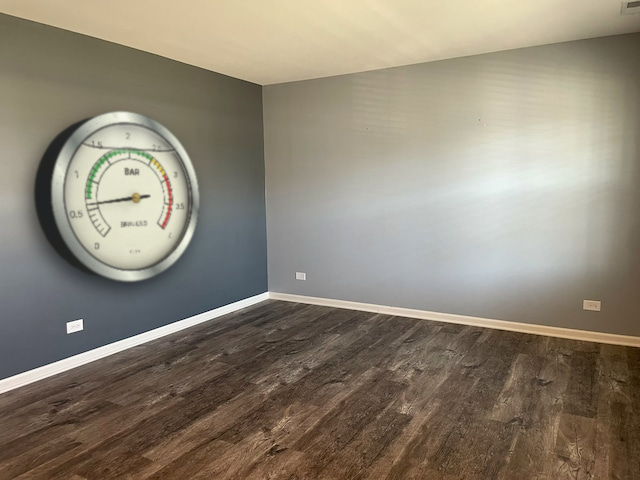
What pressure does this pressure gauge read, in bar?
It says 0.6 bar
